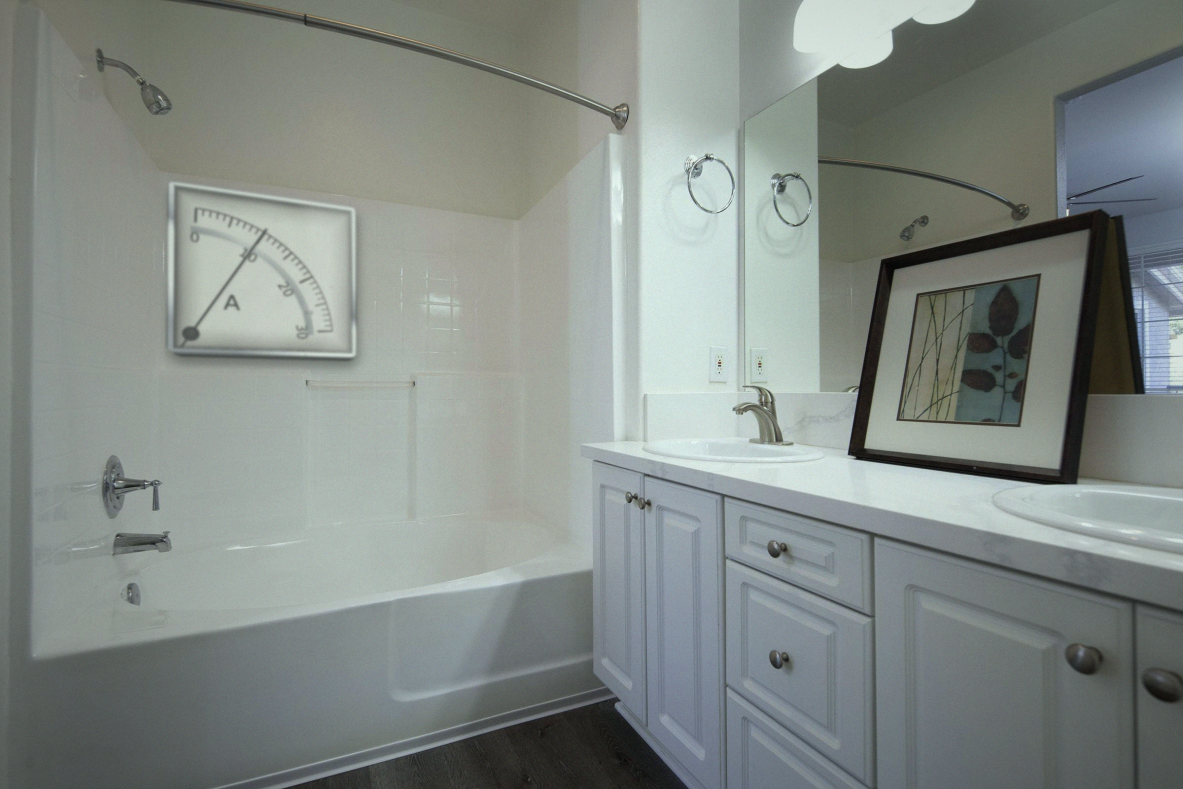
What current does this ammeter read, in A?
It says 10 A
